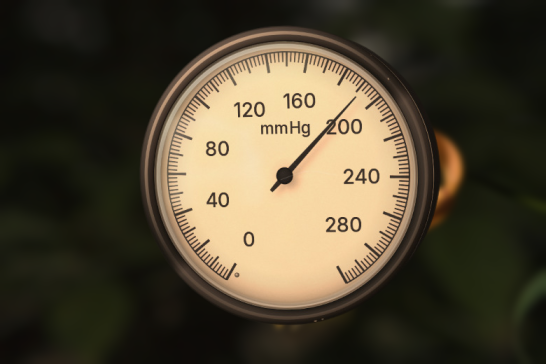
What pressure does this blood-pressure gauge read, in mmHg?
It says 192 mmHg
